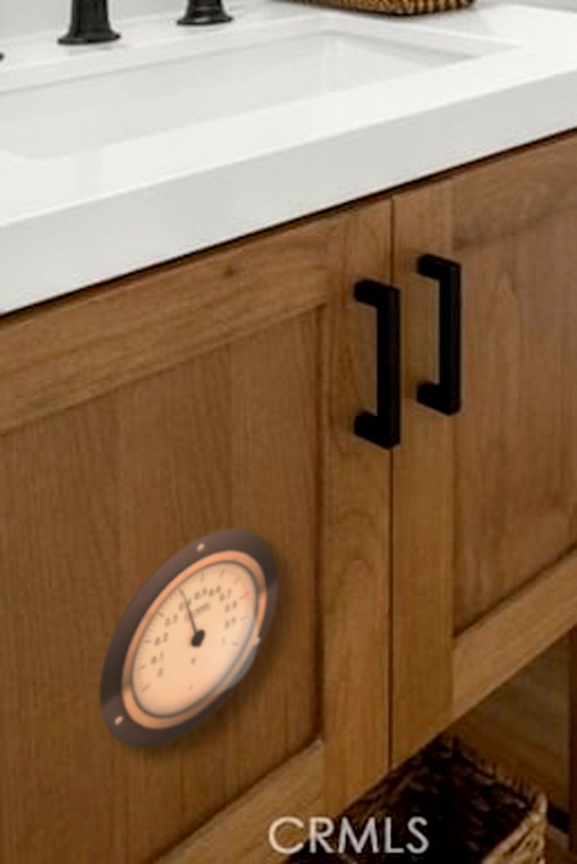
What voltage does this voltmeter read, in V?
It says 0.4 V
